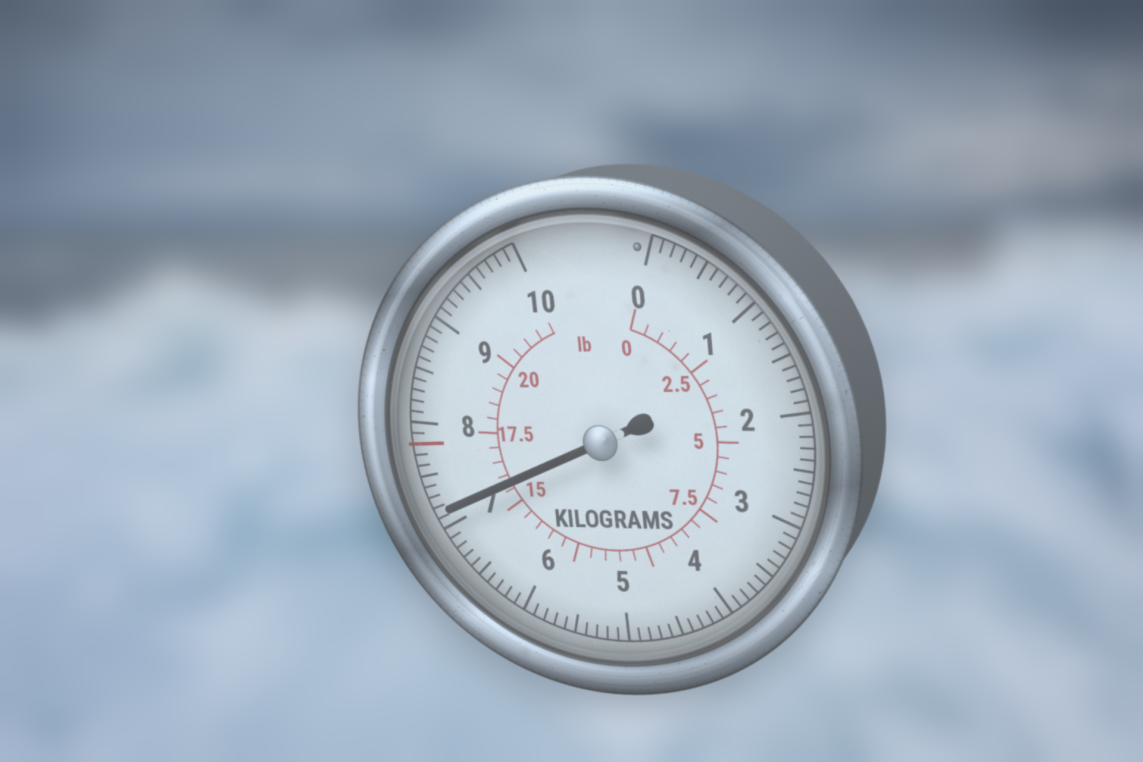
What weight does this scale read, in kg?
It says 7.15 kg
